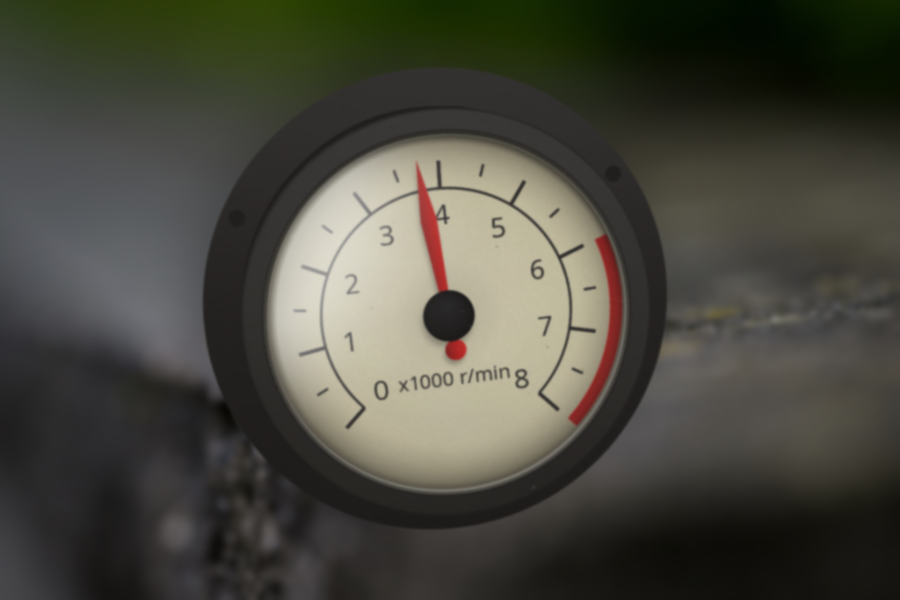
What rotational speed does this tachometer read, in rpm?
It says 3750 rpm
